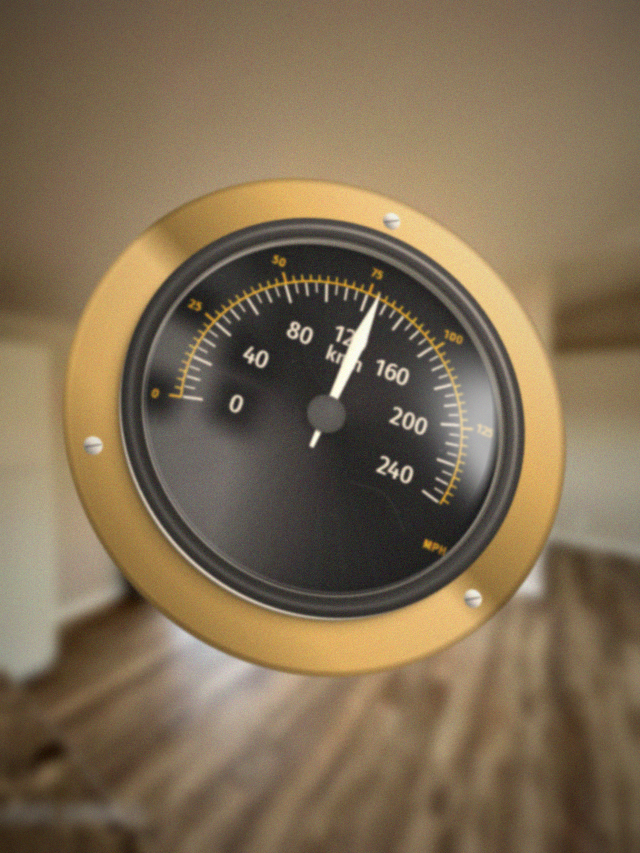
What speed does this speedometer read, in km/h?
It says 125 km/h
